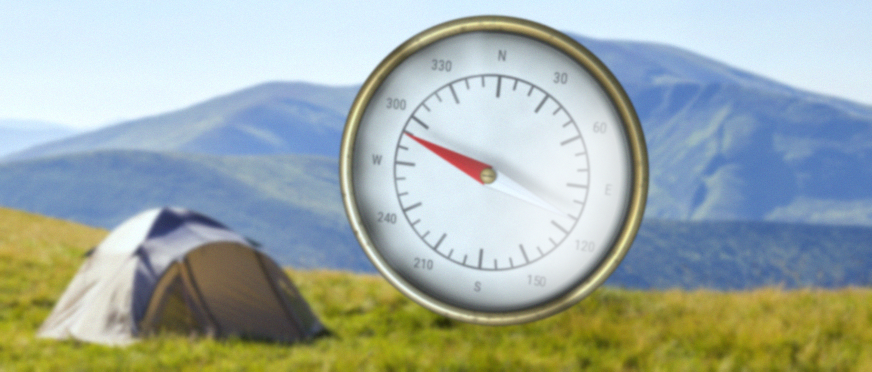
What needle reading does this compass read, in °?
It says 290 °
